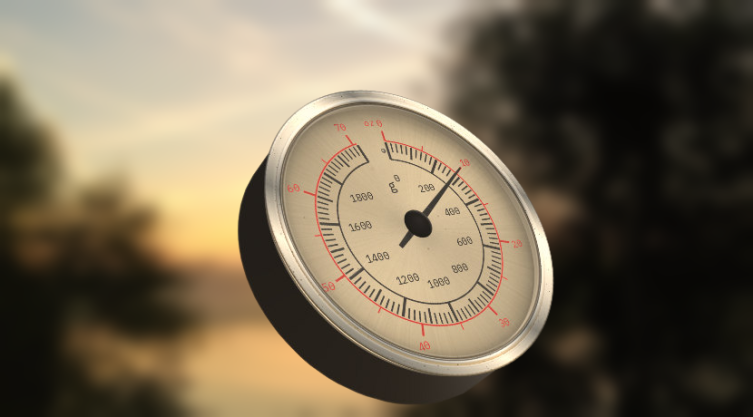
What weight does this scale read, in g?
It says 280 g
